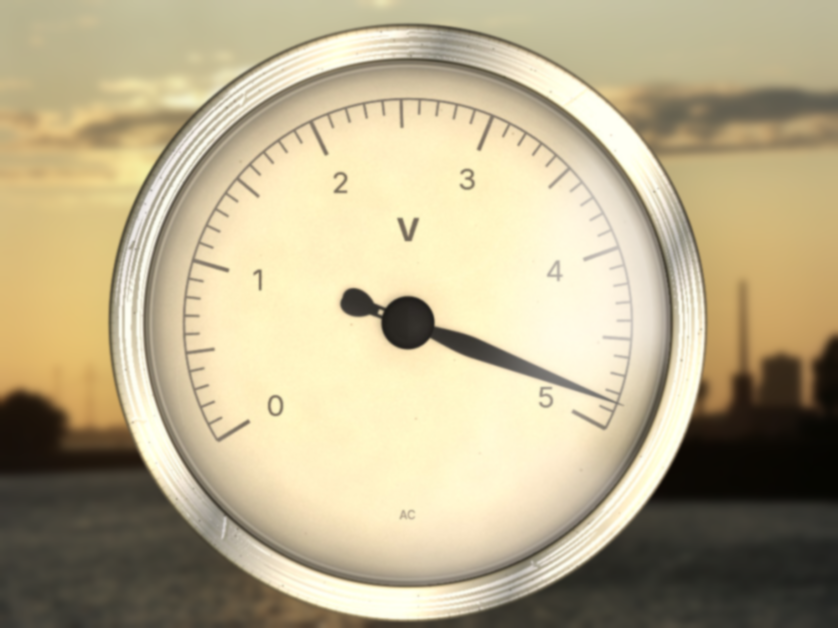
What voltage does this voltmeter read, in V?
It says 4.85 V
